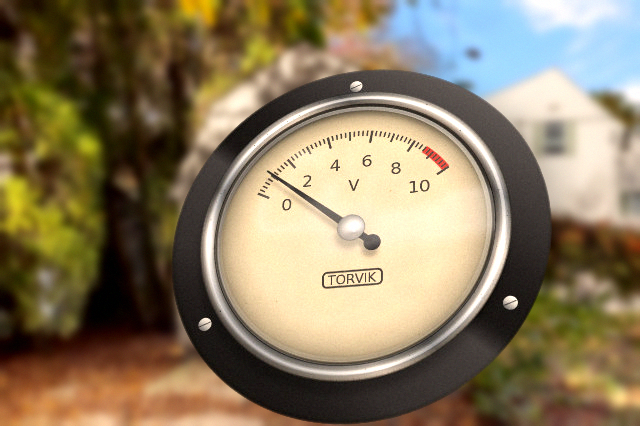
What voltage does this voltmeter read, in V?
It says 1 V
